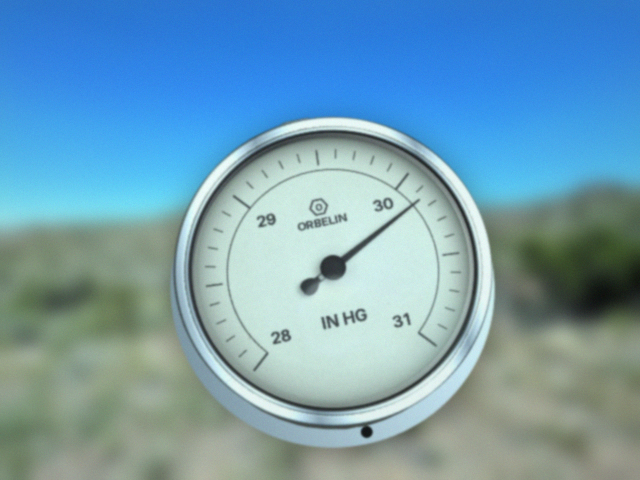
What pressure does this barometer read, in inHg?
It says 30.15 inHg
